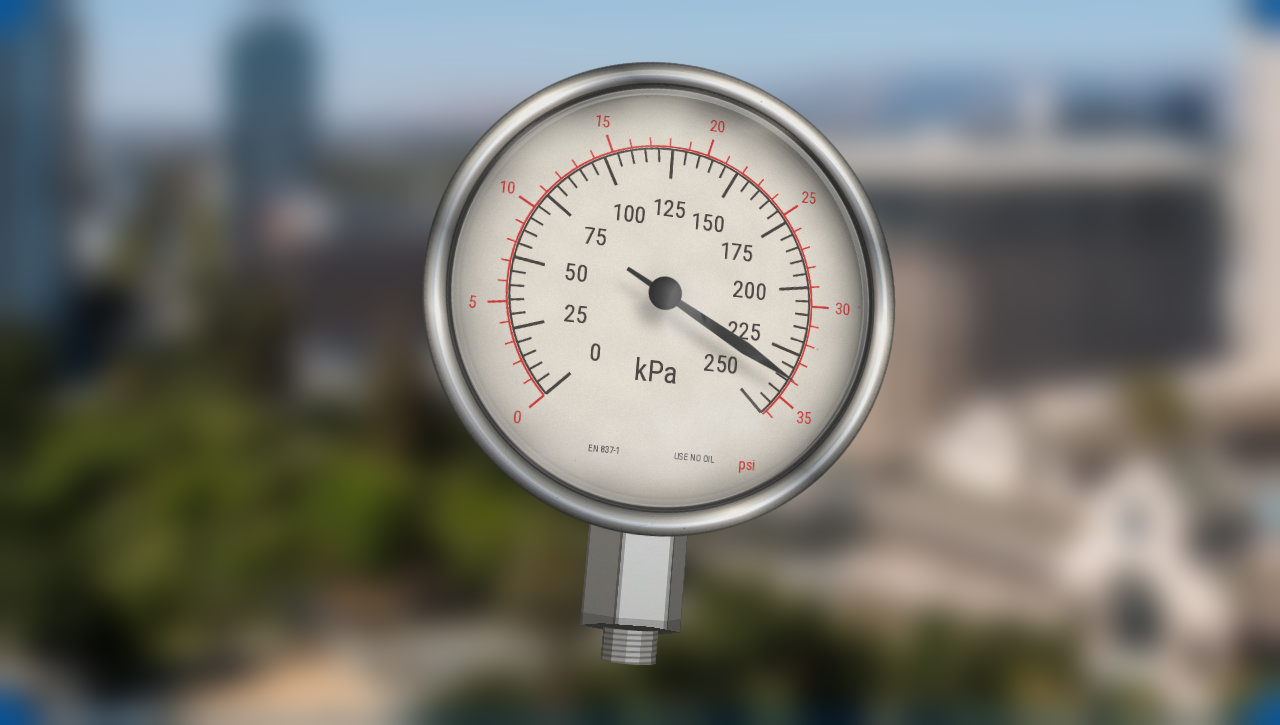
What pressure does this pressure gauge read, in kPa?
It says 235 kPa
